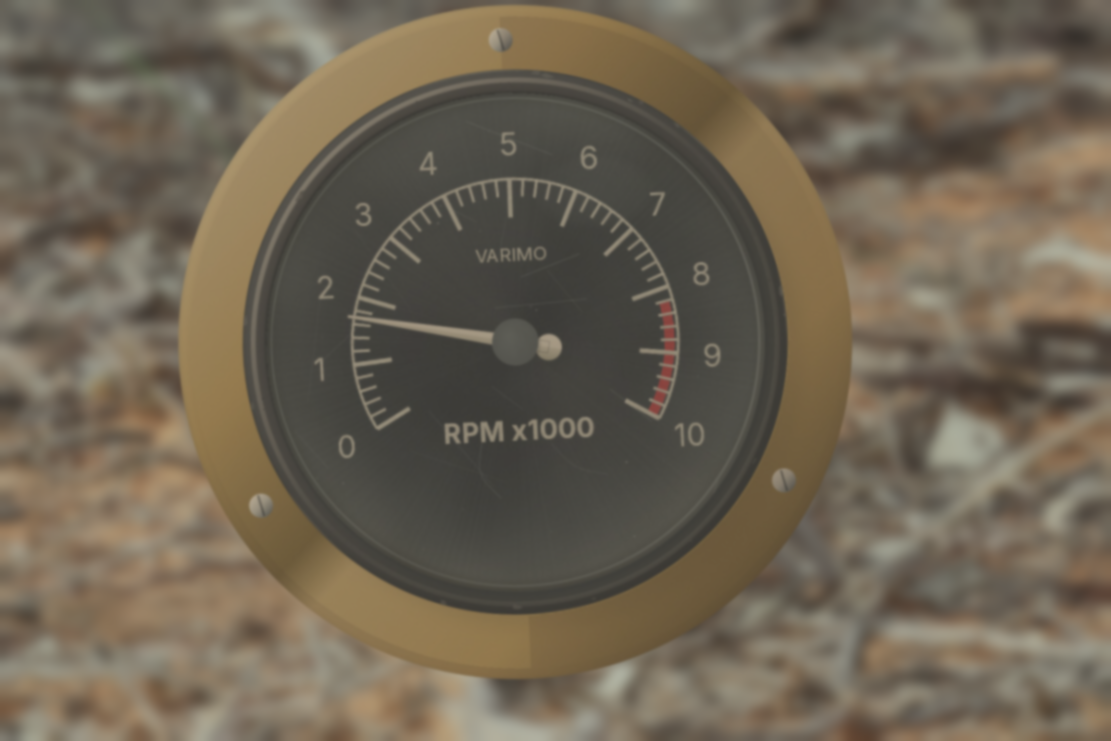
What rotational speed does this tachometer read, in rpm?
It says 1700 rpm
